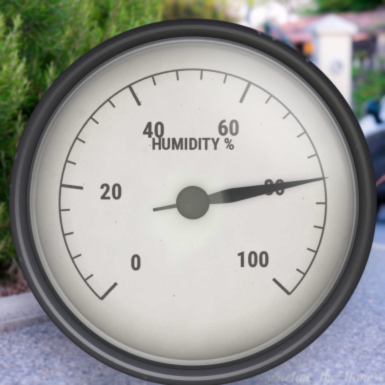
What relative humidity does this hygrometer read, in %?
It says 80 %
